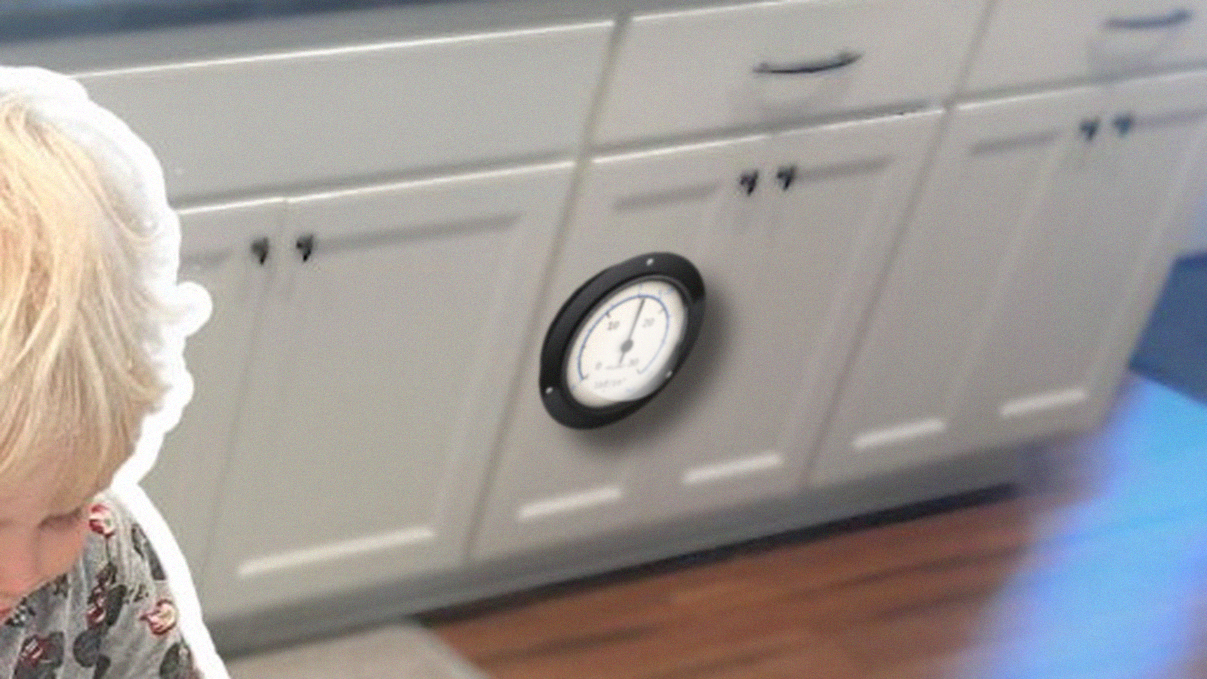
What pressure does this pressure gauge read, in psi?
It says 15 psi
